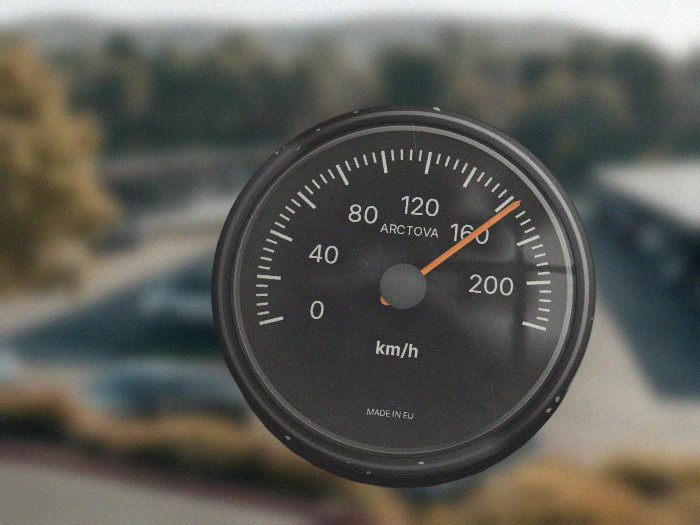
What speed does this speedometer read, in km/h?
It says 164 km/h
